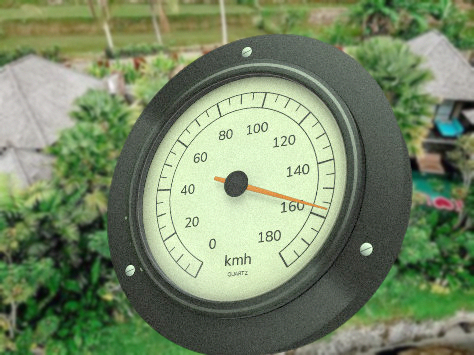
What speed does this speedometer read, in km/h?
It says 157.5 km/h
